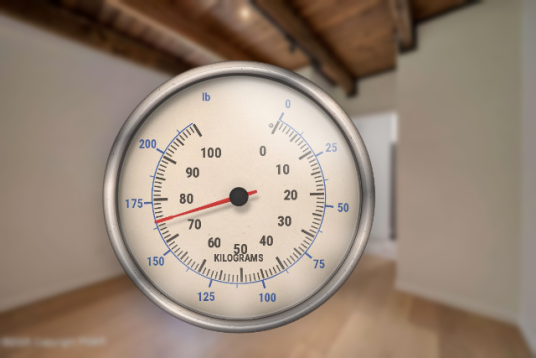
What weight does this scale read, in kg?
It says 75 kg
